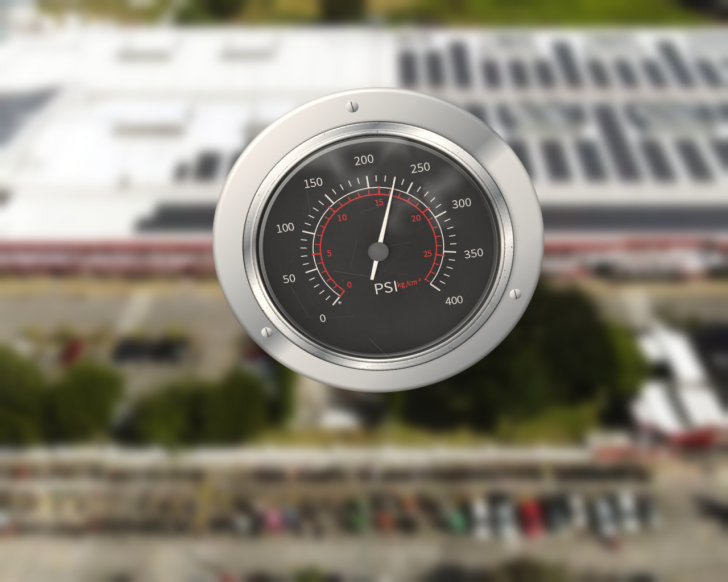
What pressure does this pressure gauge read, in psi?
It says 230 psi
